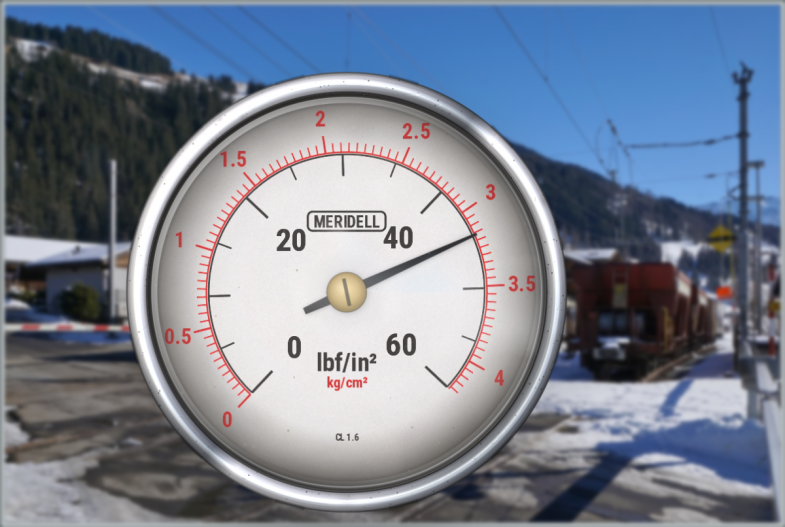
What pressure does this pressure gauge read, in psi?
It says 45 psi
